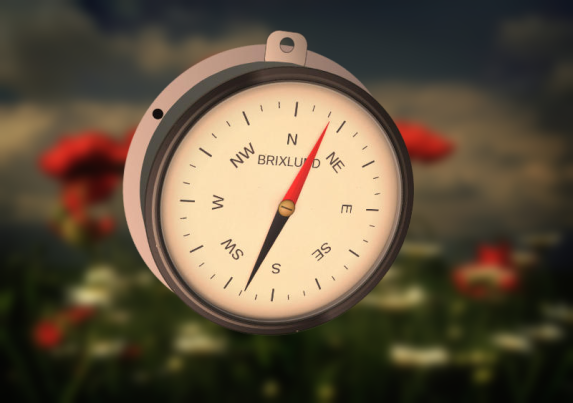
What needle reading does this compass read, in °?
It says 20 °
